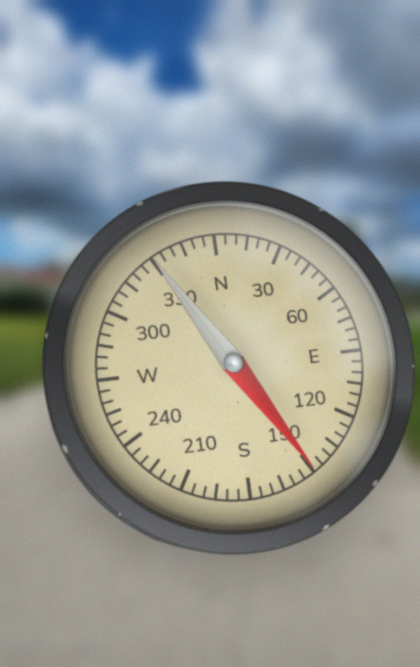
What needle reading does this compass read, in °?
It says 150 °
